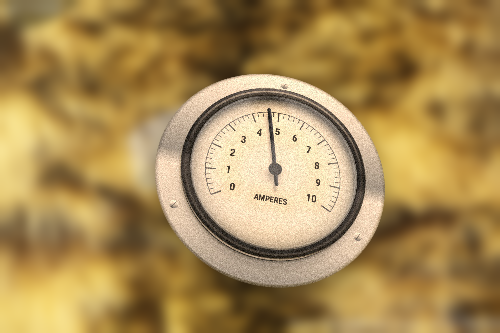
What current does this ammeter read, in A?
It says 4.6 A
